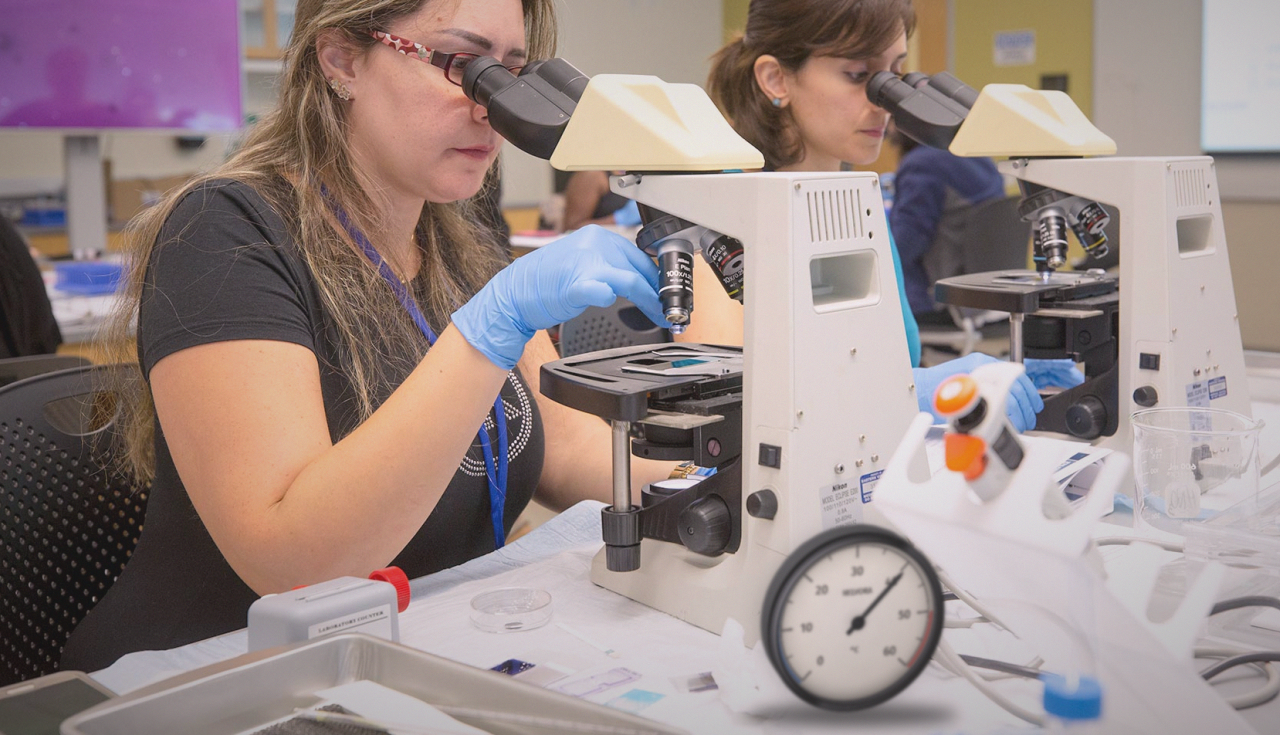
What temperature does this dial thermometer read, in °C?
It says 40 °C
